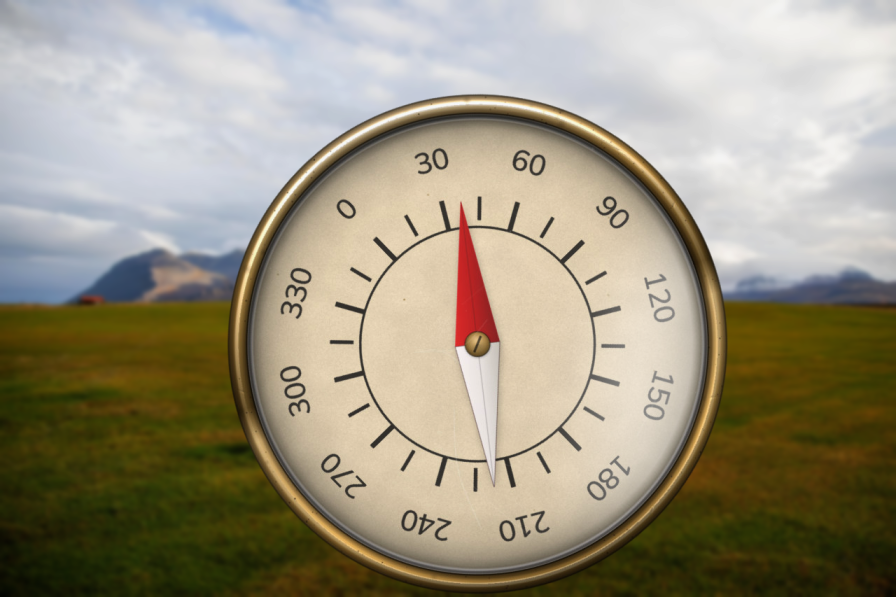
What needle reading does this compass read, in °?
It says 37.5 °
